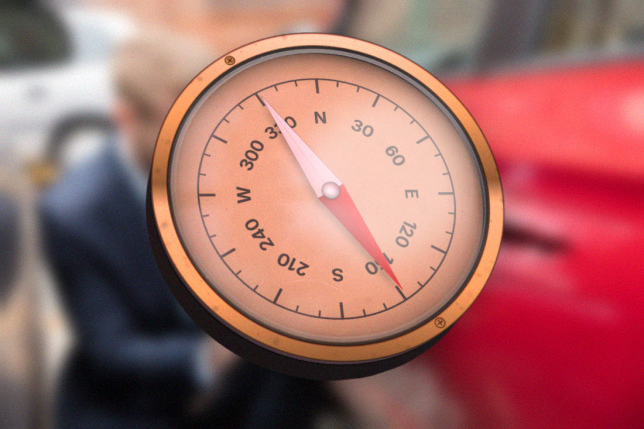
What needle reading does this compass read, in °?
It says 150 °
